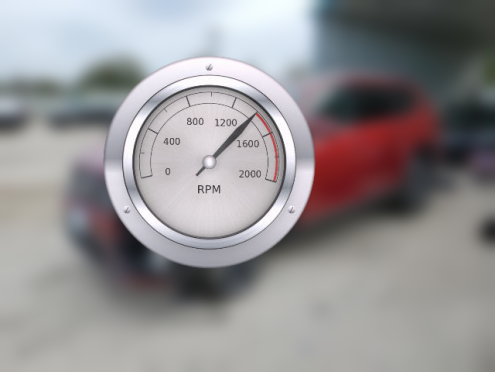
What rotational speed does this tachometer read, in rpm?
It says 1400 rpm
